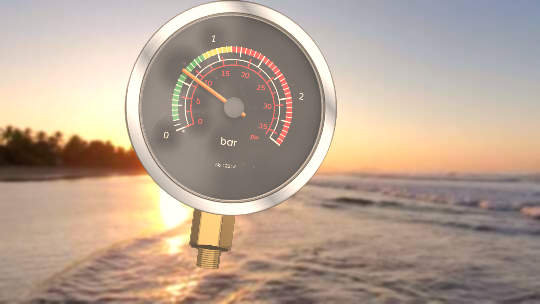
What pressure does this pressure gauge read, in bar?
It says 0.6 bar
